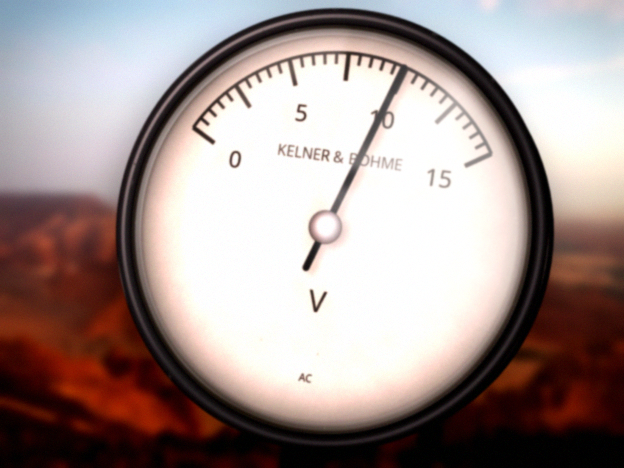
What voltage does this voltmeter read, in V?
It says 10 V
